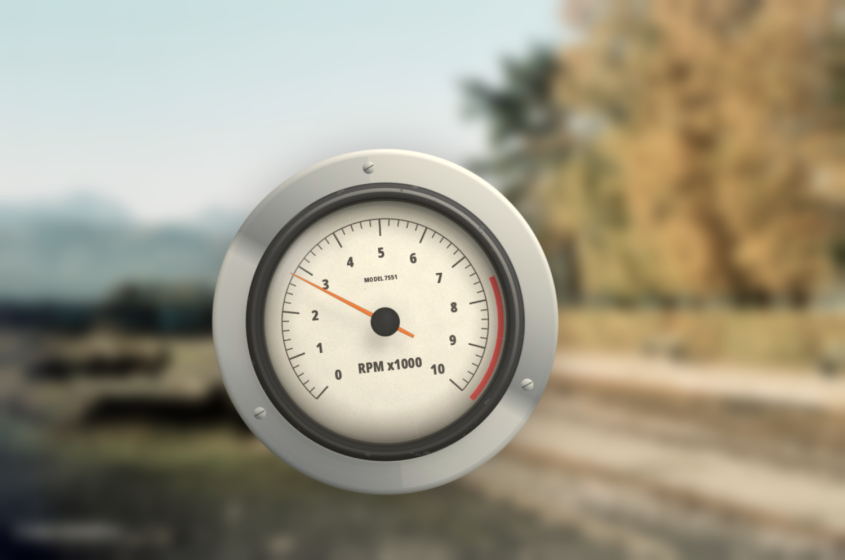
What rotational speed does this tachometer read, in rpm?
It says 2800 rpm
